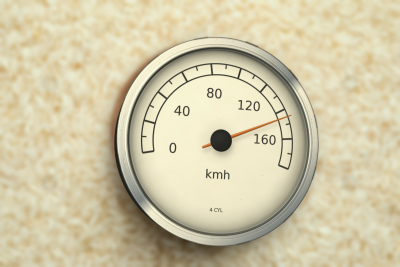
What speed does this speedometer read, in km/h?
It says 145 km/h
